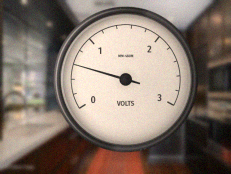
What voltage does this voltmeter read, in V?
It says 0.6 V
